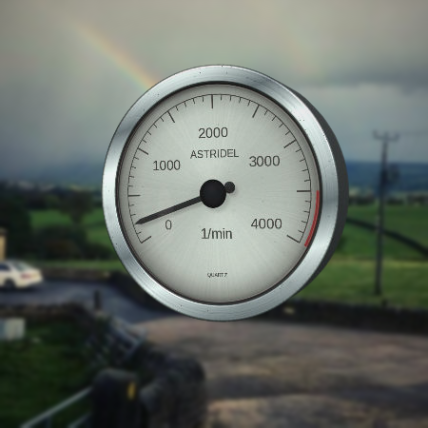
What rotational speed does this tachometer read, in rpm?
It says 200 rpm
